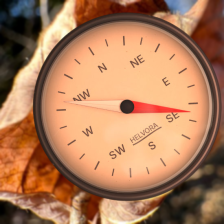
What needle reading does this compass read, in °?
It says 127.5 °
